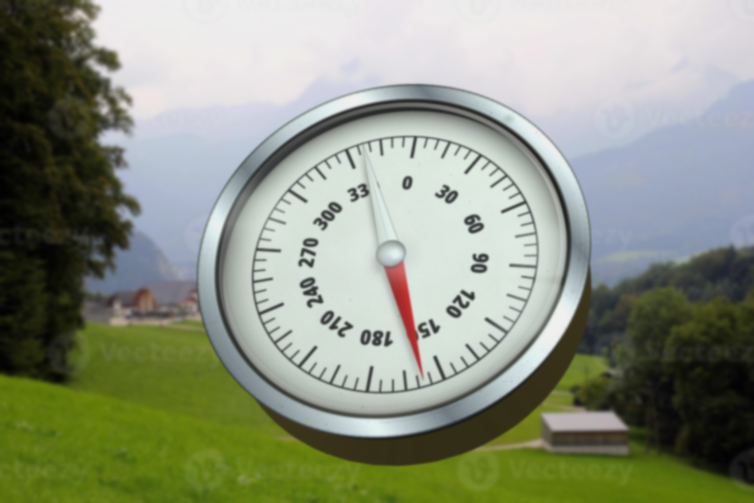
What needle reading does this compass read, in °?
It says 157.5 °
